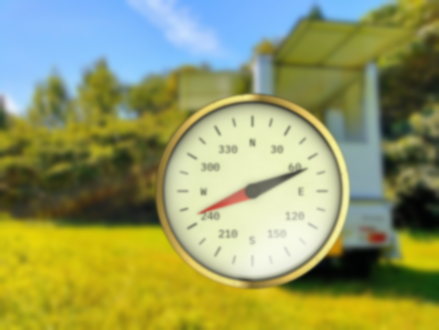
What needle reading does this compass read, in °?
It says 247.5 °
